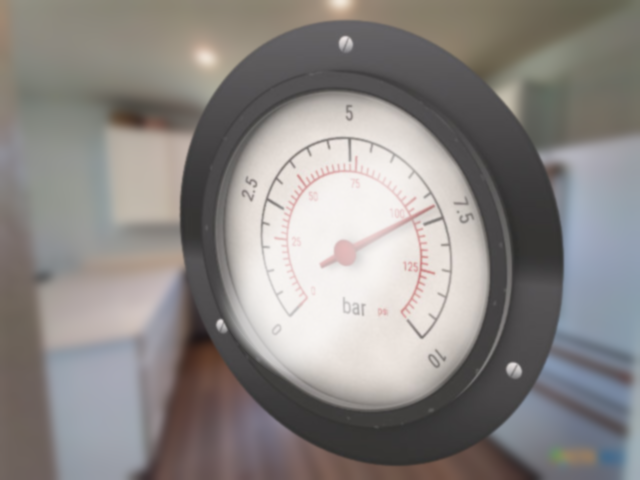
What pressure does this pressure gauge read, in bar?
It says 7.25 bar
